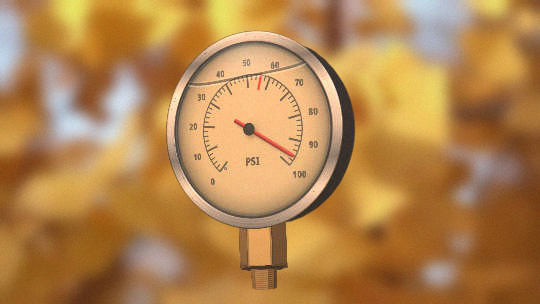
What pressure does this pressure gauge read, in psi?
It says 96 psi
